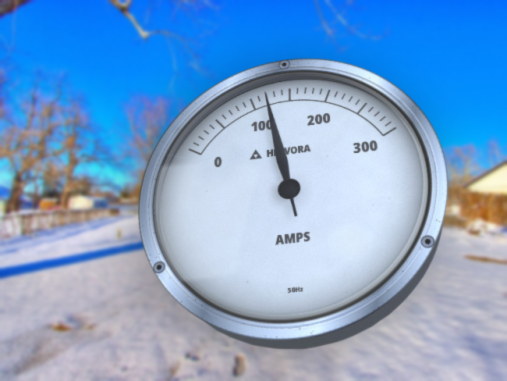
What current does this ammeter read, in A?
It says 120 A
